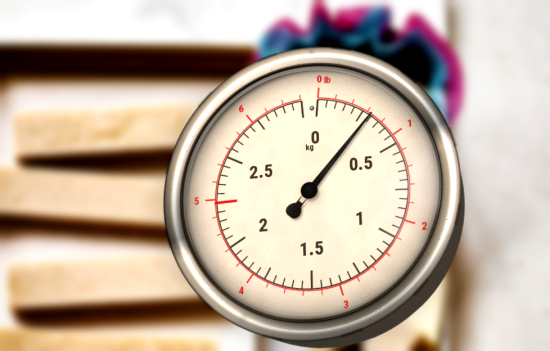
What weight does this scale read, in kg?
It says 0.3 kg
